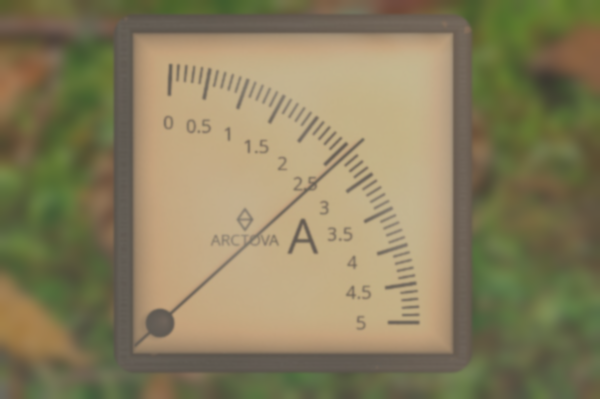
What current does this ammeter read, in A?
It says 2.6 A
